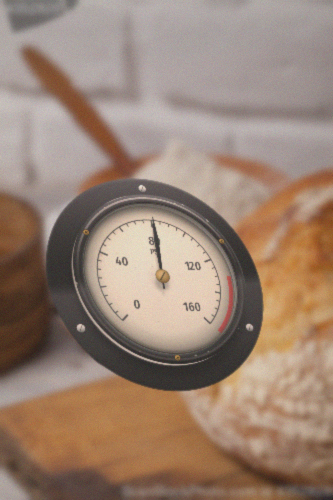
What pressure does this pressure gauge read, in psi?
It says 80 psi
